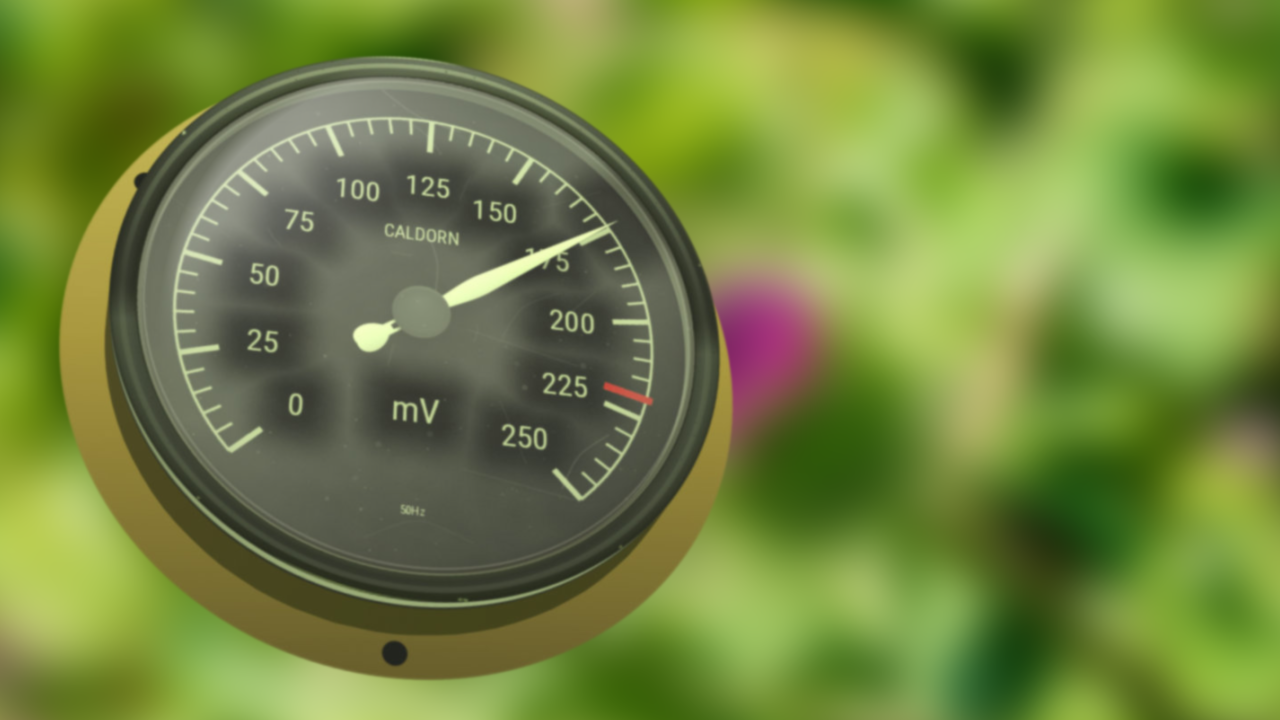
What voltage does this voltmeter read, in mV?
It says 175 mV
